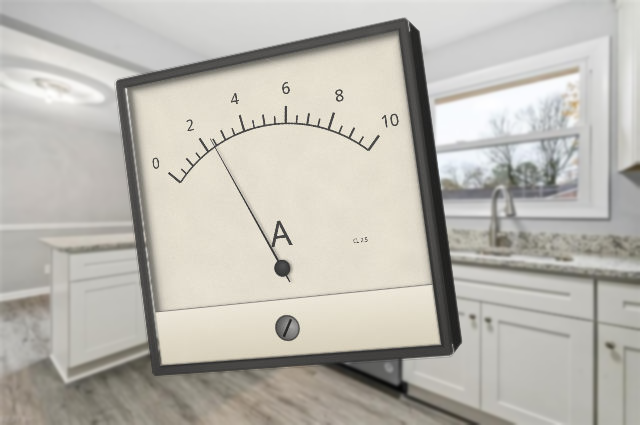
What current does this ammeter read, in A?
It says 2.5 A
